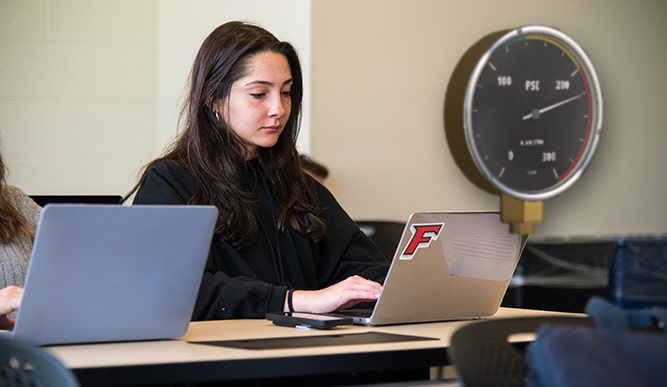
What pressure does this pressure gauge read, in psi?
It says 220 psi
